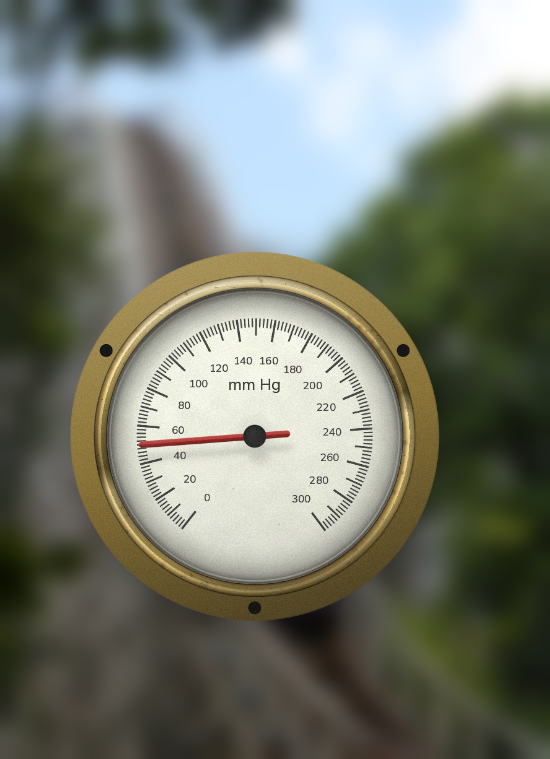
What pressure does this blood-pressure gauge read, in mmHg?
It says 50 mmHg
